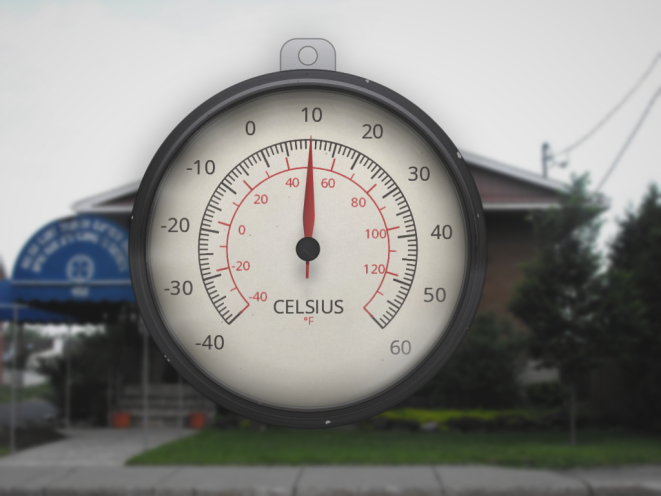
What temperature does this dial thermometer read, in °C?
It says 10 °C
